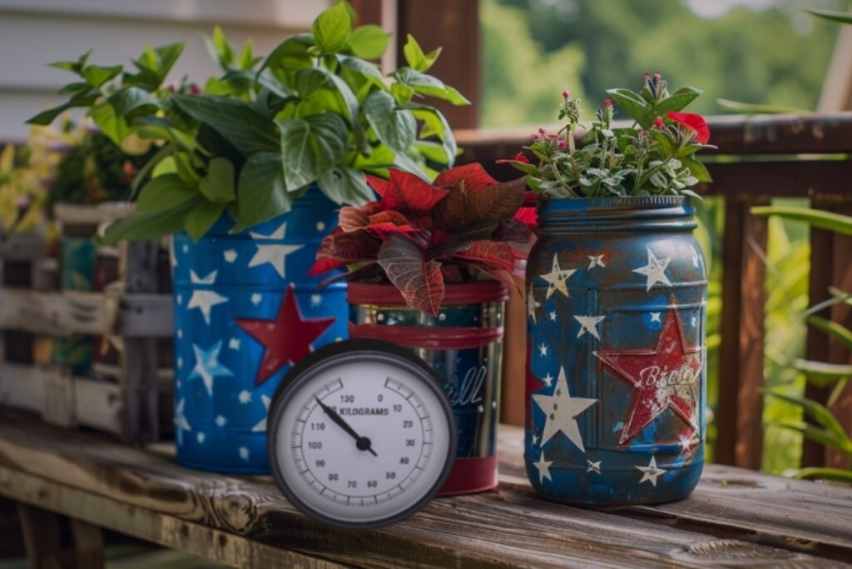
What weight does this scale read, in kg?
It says 120 kg
